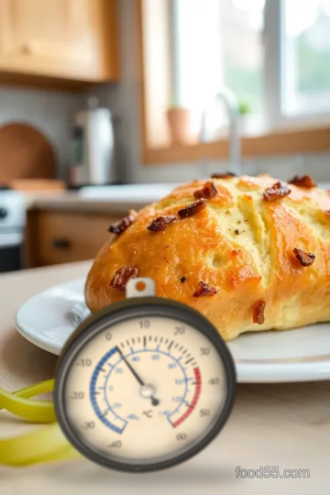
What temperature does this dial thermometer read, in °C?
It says 0 °C
